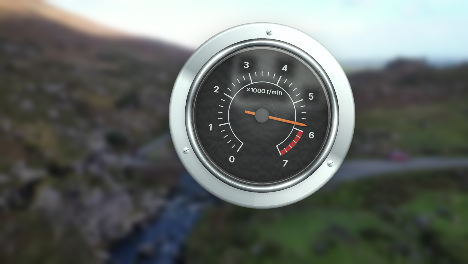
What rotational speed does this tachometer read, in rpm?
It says 5800 rpm
